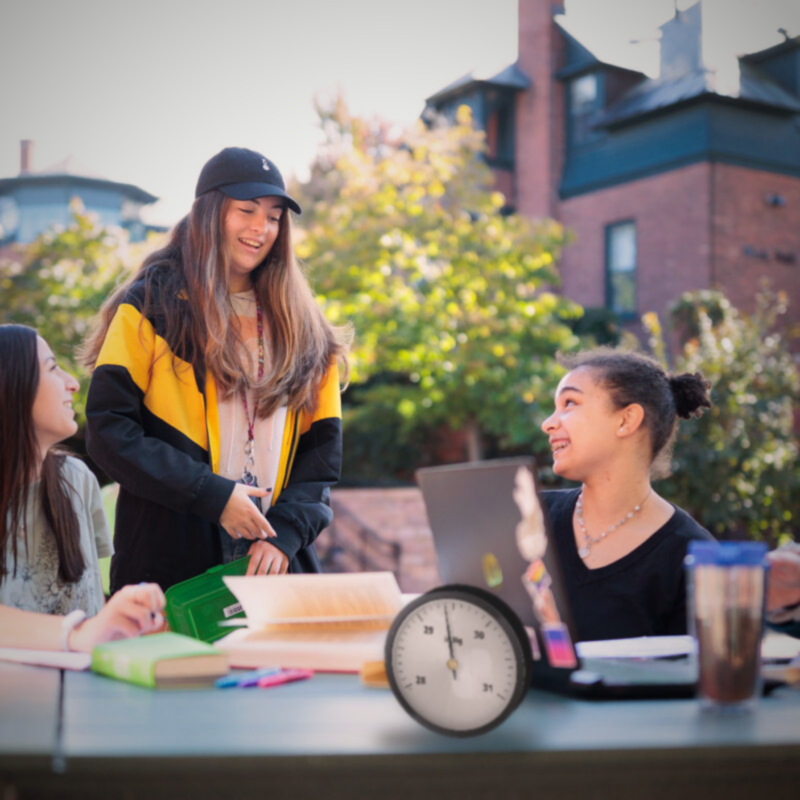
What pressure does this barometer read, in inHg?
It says 29.4 inHg
